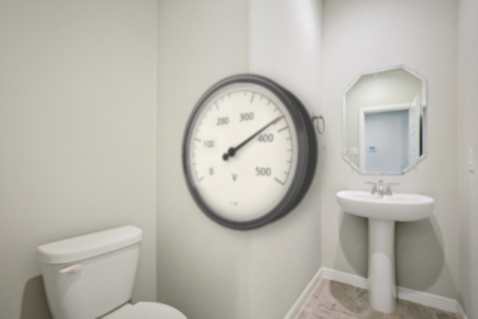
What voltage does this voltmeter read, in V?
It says 380 V
